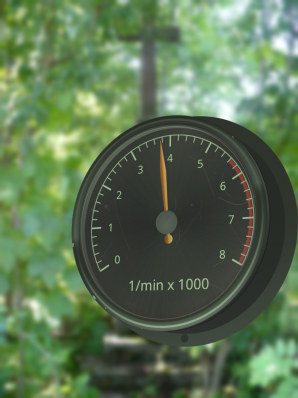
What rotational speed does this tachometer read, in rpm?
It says 3800 rpm
